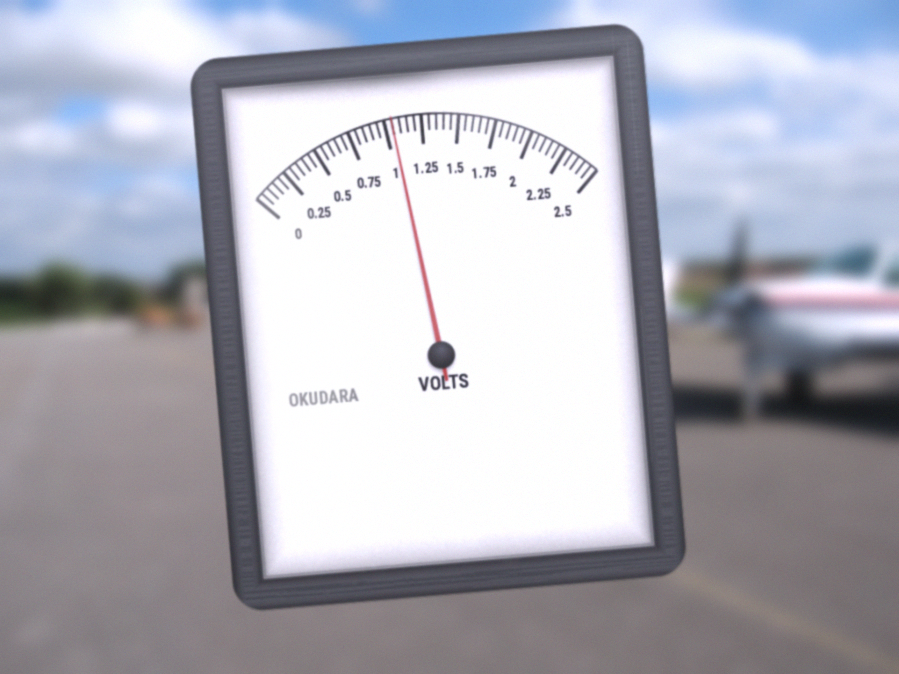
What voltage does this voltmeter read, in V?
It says 1.05 V
